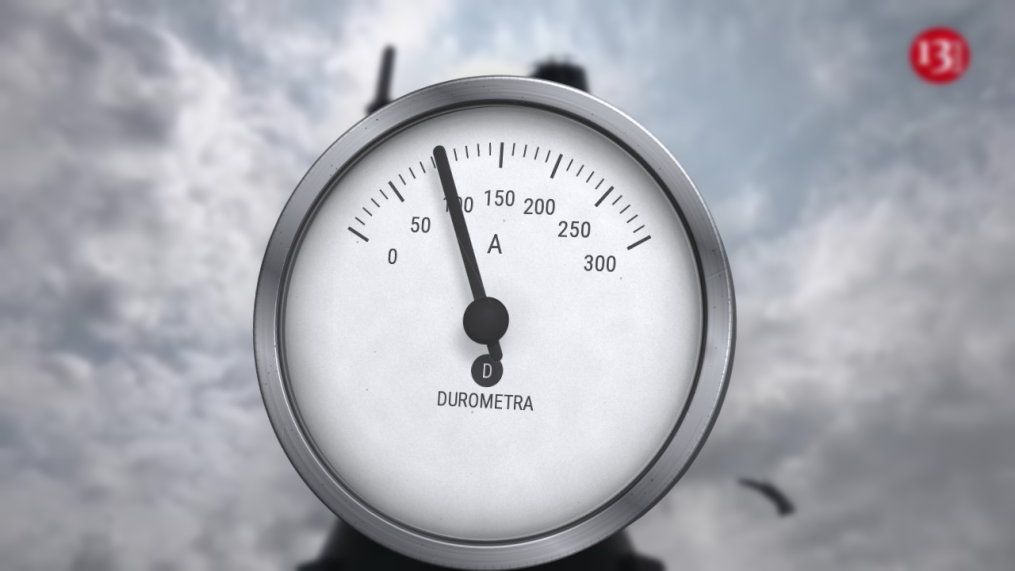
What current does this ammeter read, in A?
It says 100 A
